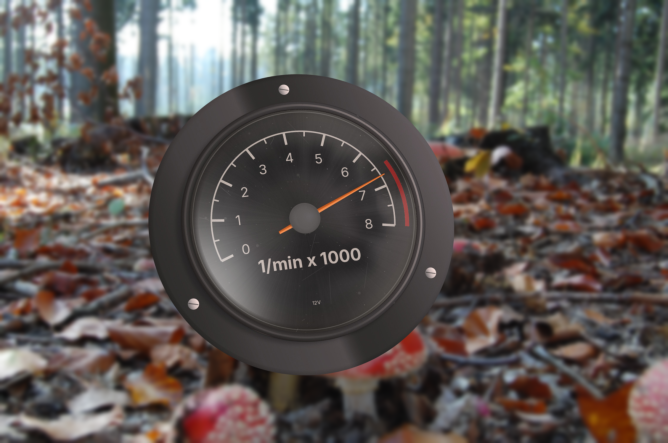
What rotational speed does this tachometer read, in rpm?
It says 6750 rpm
